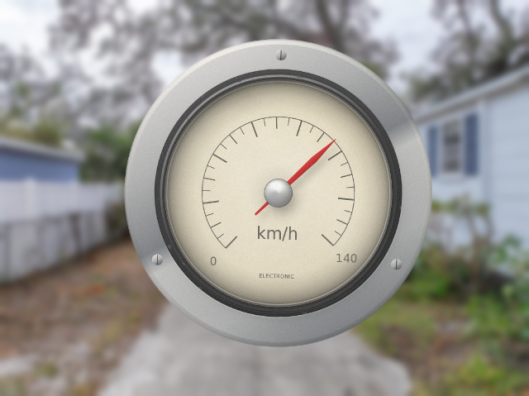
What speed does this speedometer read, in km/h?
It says 95 km/h
